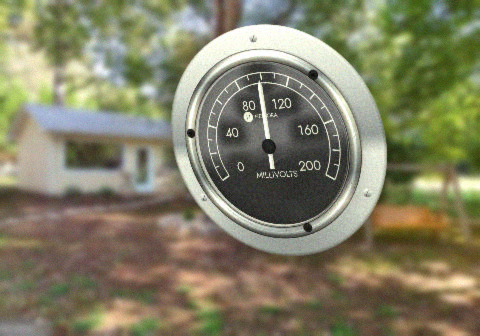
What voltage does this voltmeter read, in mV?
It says 100 mV
